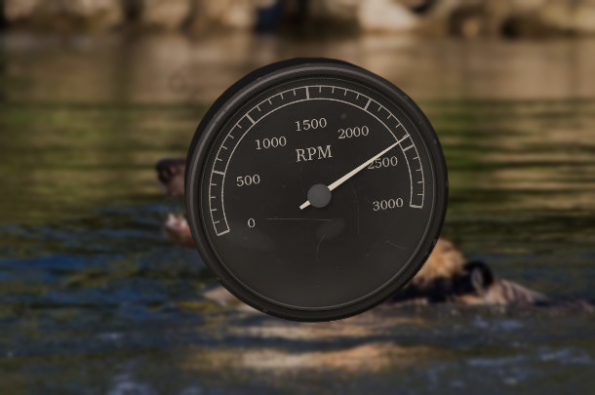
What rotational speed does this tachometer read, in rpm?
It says 2400 rpm
